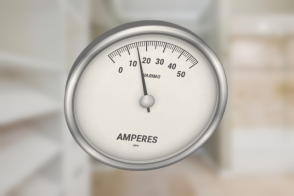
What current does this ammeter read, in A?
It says 15 A
